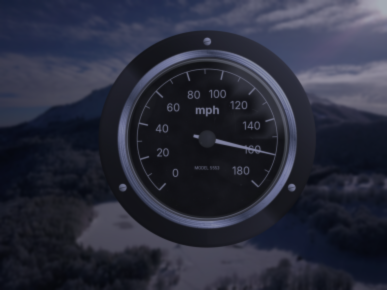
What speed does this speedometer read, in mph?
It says 160 mph
